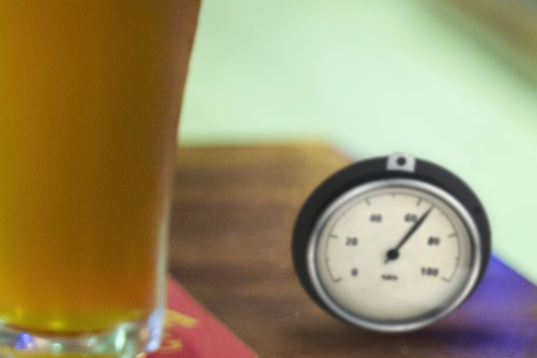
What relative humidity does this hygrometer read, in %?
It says 65 %
